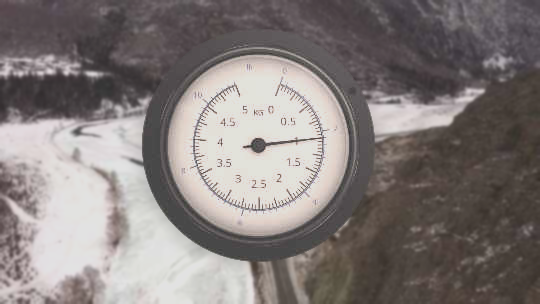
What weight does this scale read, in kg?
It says 1 kg
